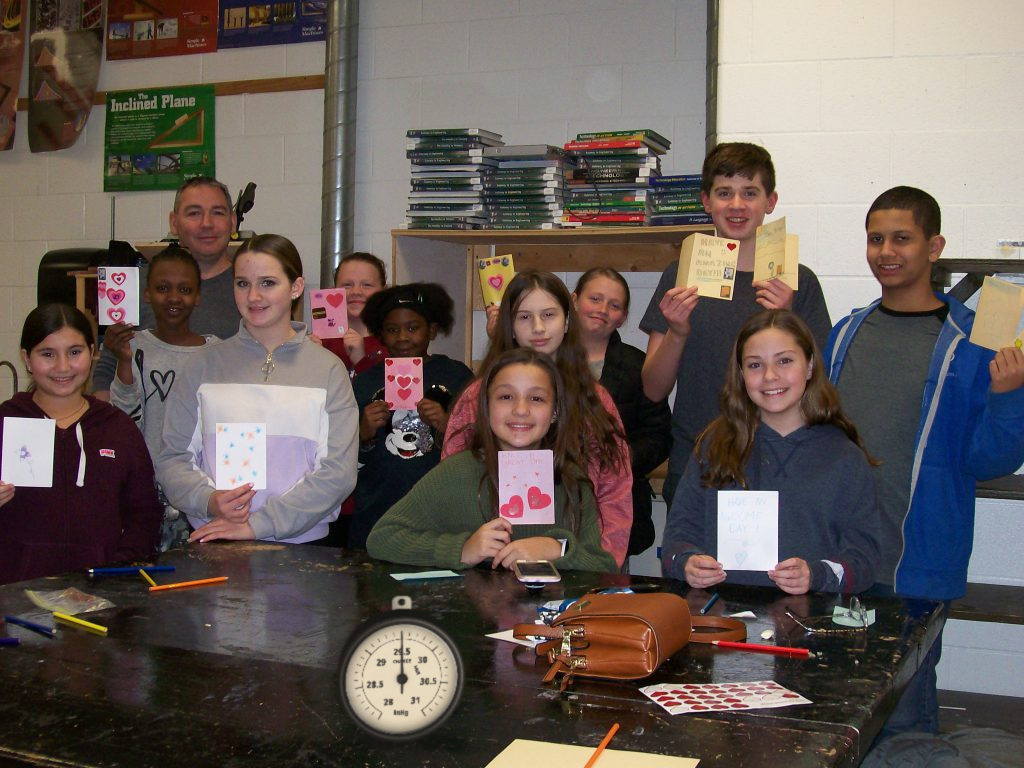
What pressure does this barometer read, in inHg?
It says 29.5 inHg
